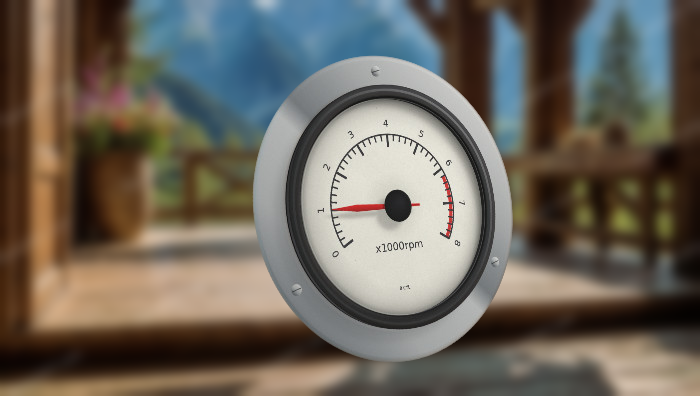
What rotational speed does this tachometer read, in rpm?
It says 1000 rpm
